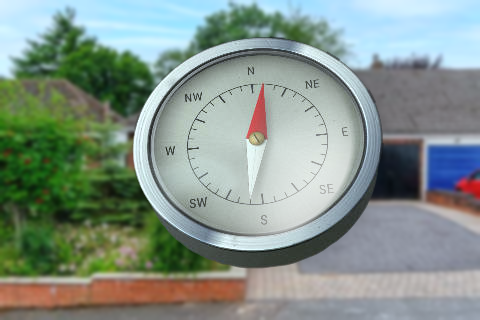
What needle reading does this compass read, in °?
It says 10 °
